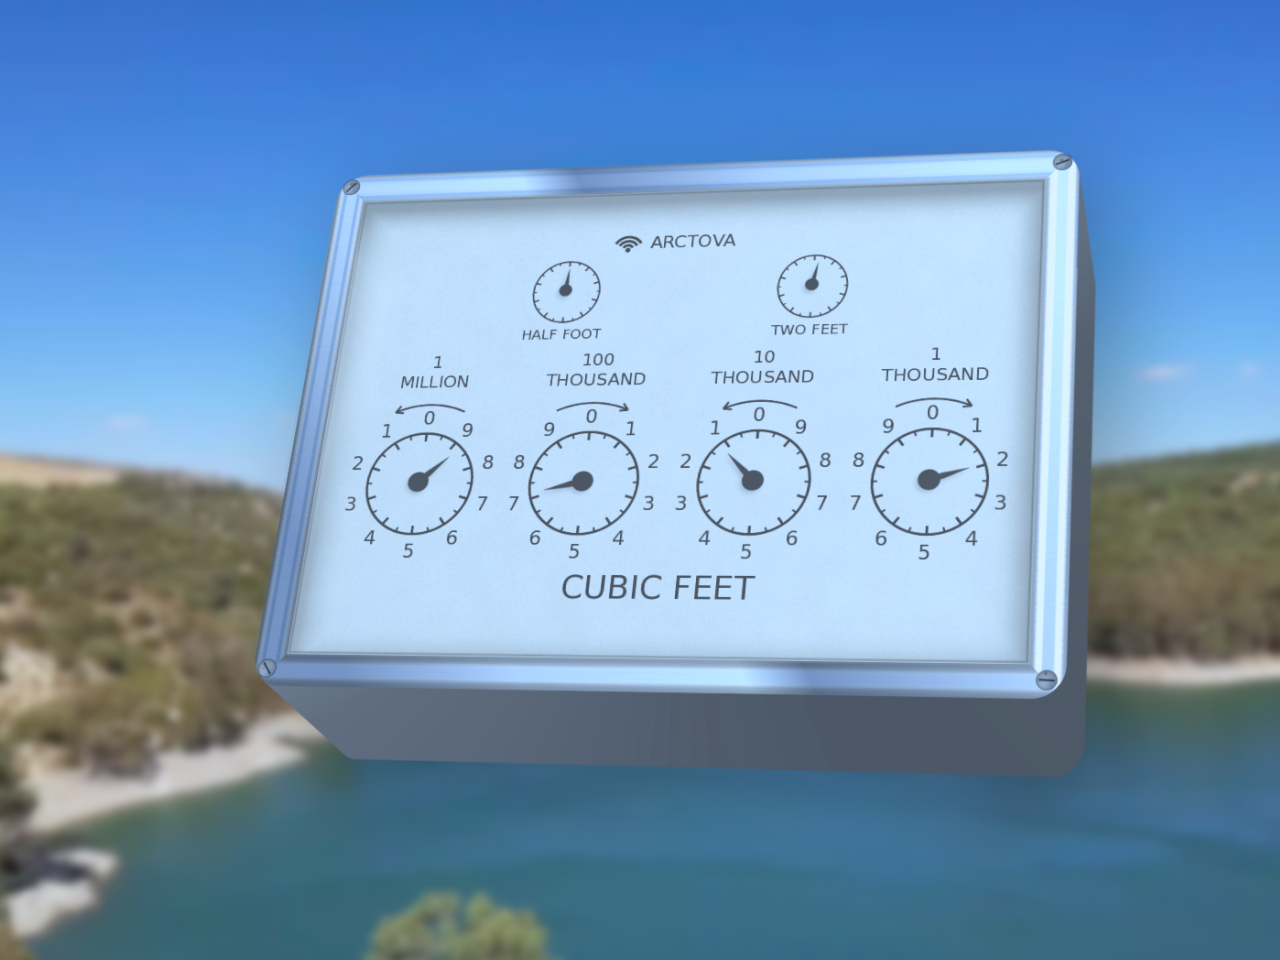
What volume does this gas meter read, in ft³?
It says 871200 ft³
